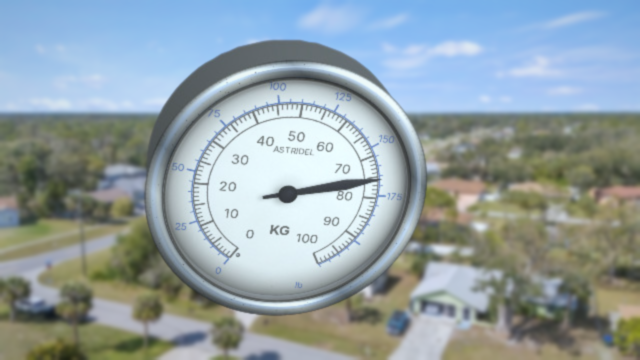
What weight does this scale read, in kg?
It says 75 kg
